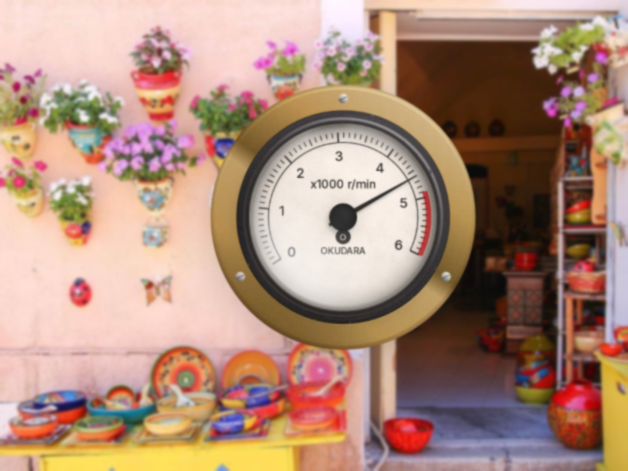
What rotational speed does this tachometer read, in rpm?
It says 4600 rpm
